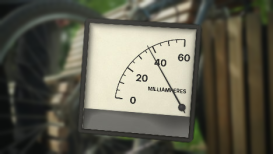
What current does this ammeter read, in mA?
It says 37.5 mA
